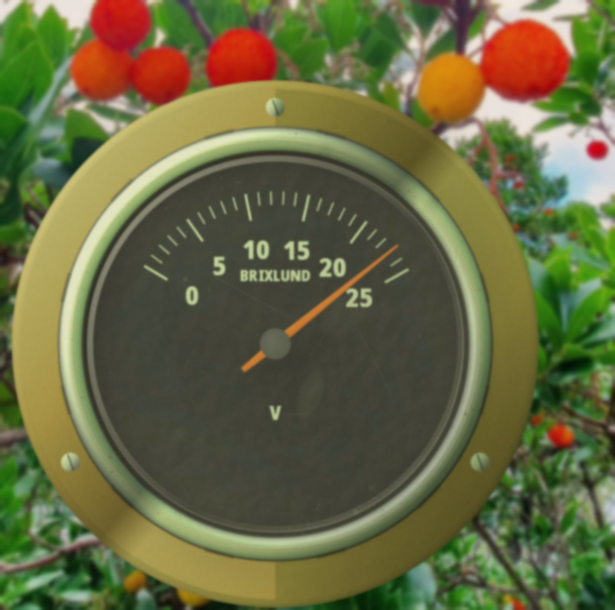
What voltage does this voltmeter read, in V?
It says 23 V
